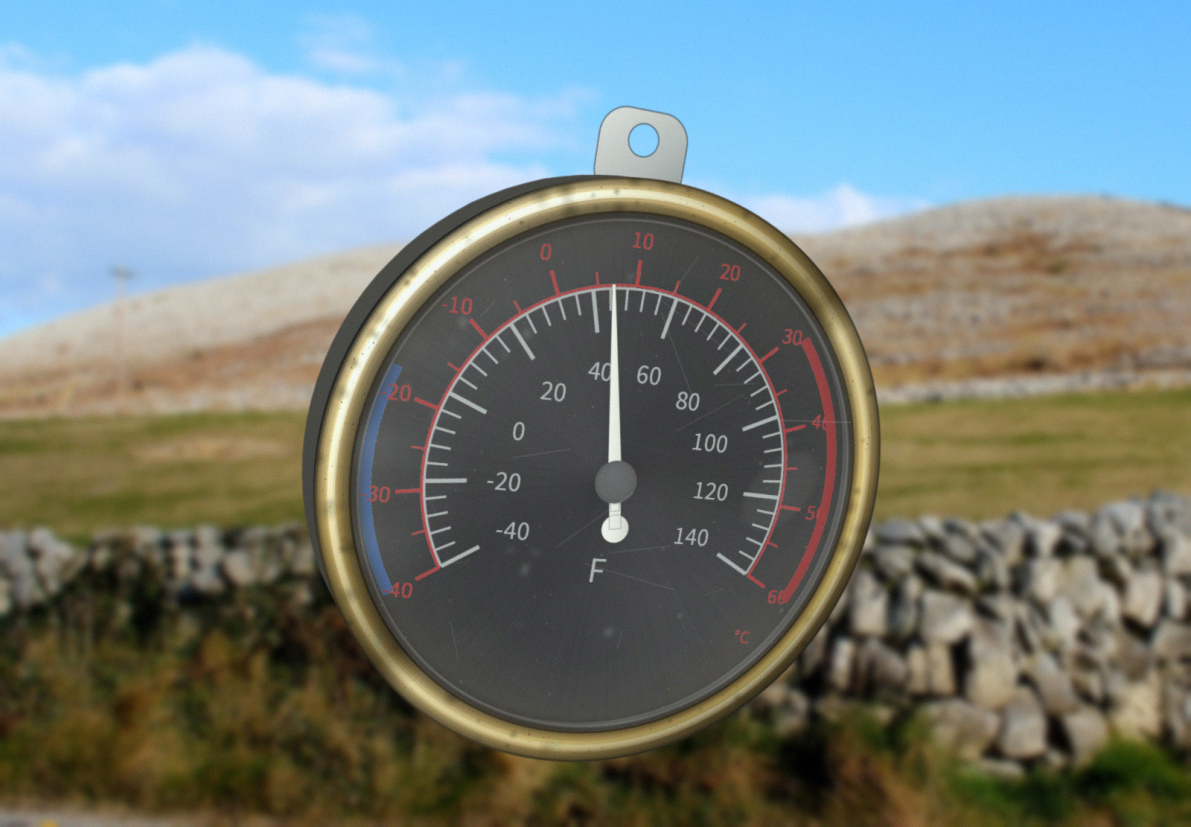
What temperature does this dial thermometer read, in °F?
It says 44 °F
